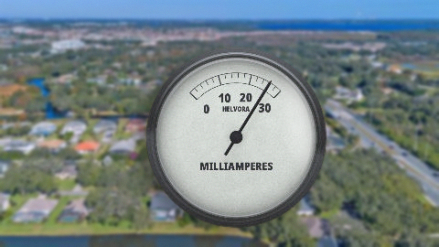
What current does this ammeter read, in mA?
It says 26 mA
